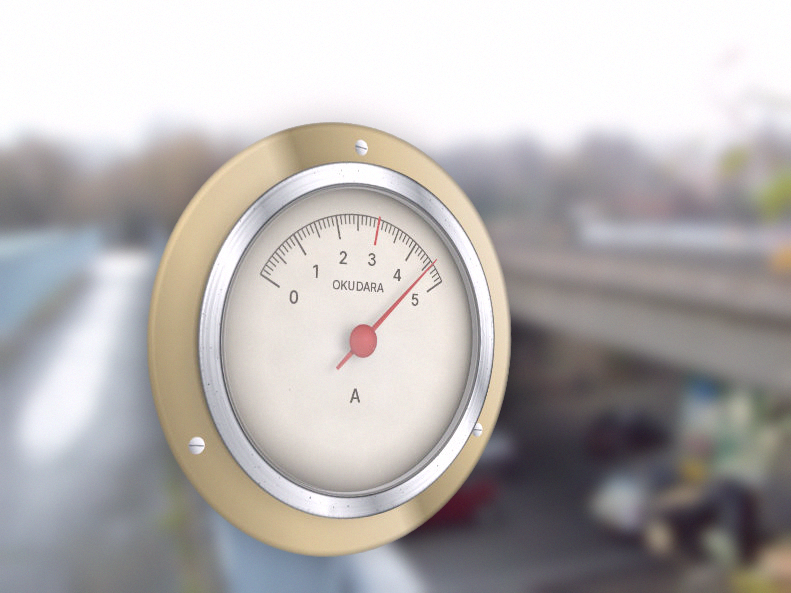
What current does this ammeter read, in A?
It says 4.5 A
